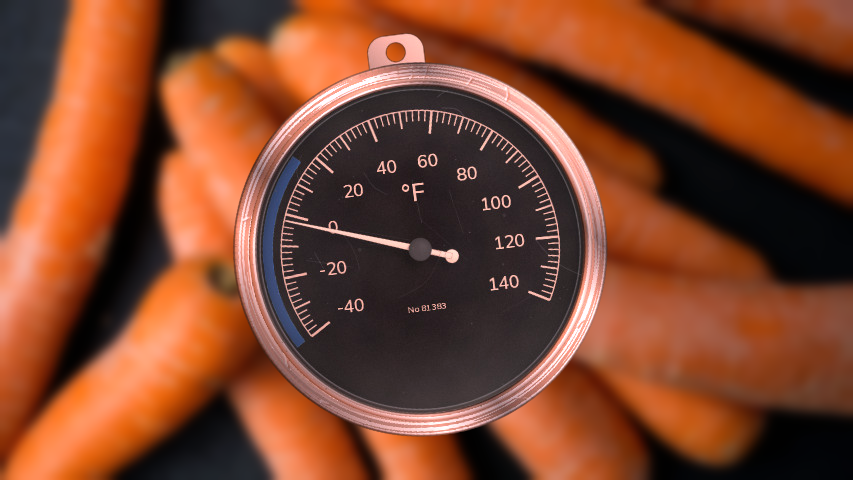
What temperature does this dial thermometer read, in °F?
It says -2 °F
